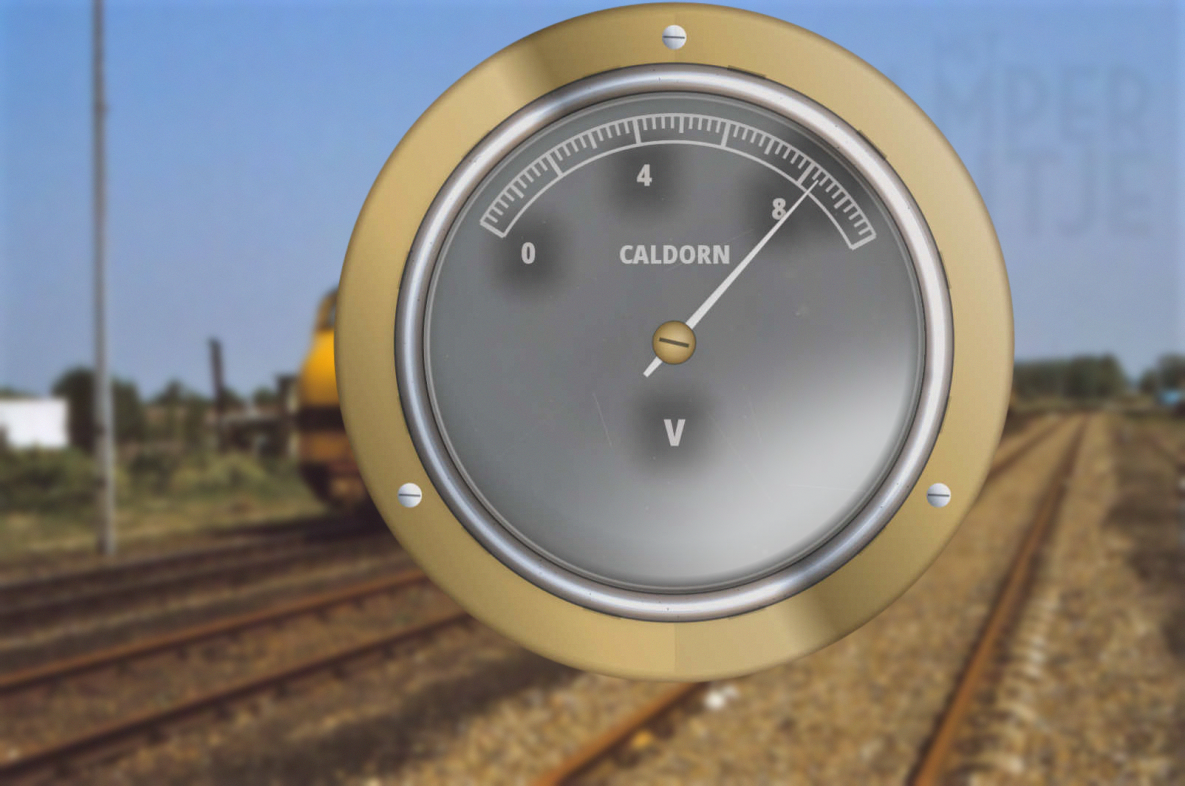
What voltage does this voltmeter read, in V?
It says 8.3 V
